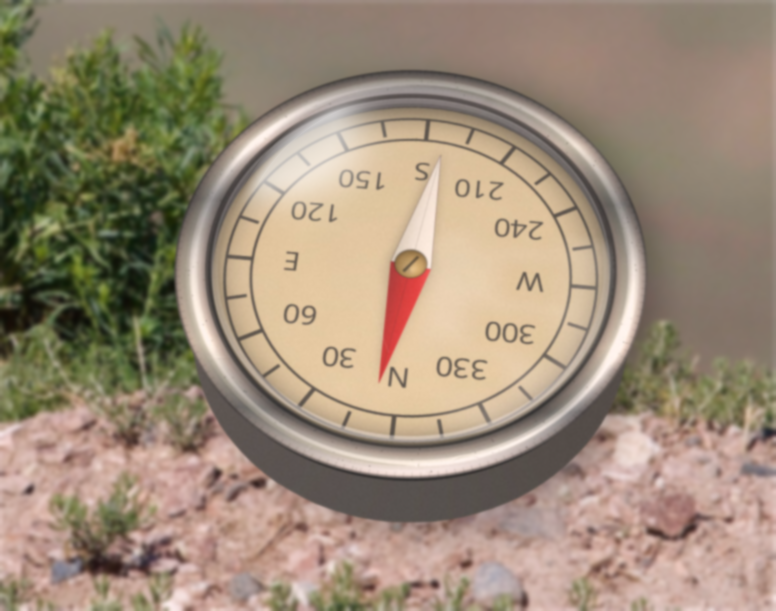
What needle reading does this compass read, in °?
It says 7.5 °
